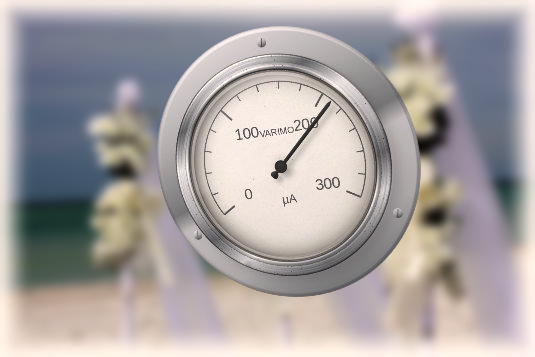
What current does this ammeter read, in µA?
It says 210 µA
